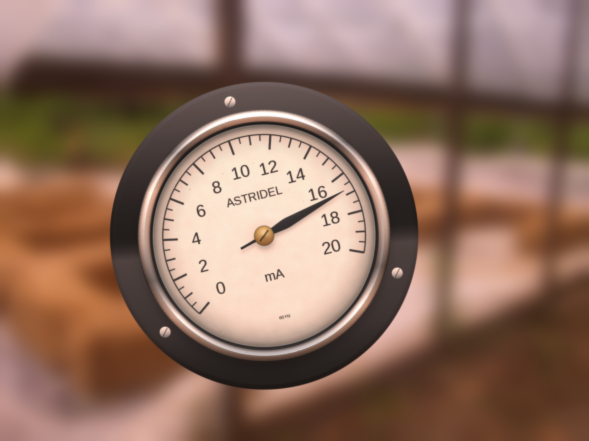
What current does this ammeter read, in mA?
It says 16.75 mA
